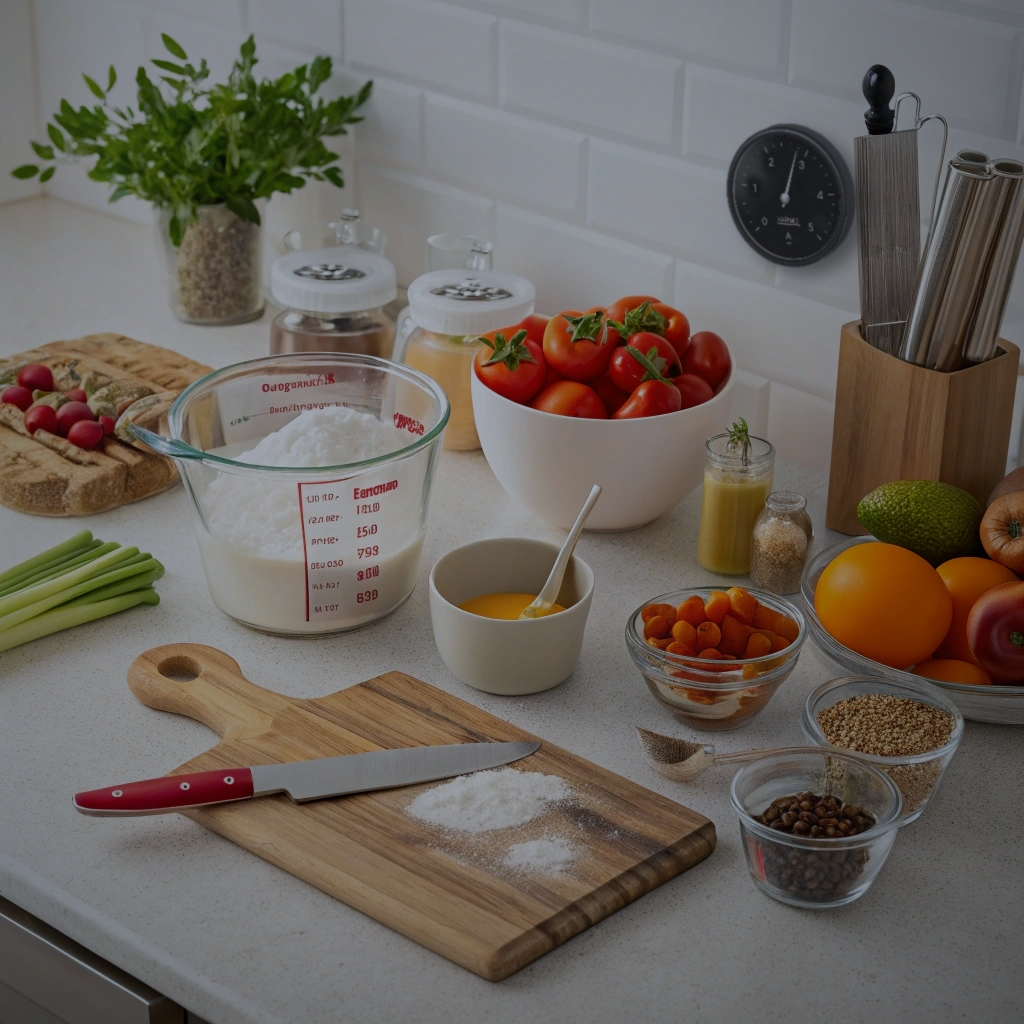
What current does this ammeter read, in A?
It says 2.8 A
